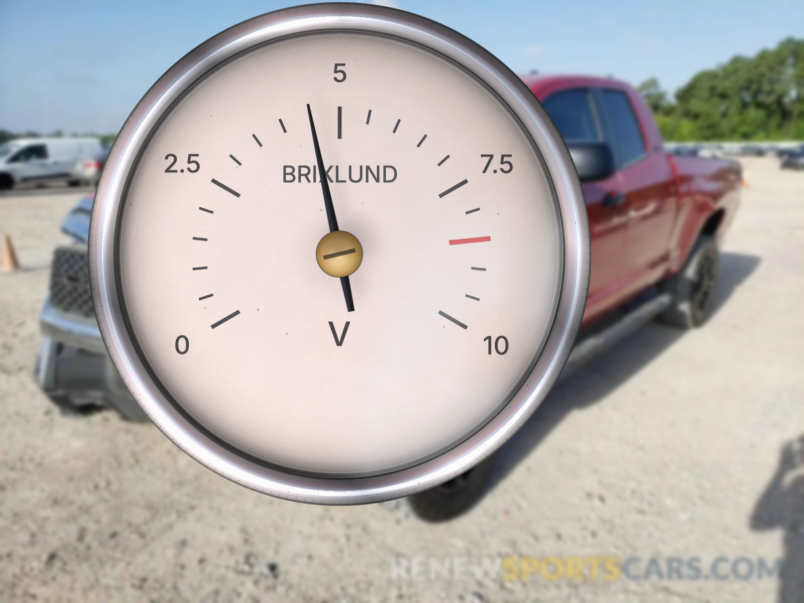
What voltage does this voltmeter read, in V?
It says 4.5 V
